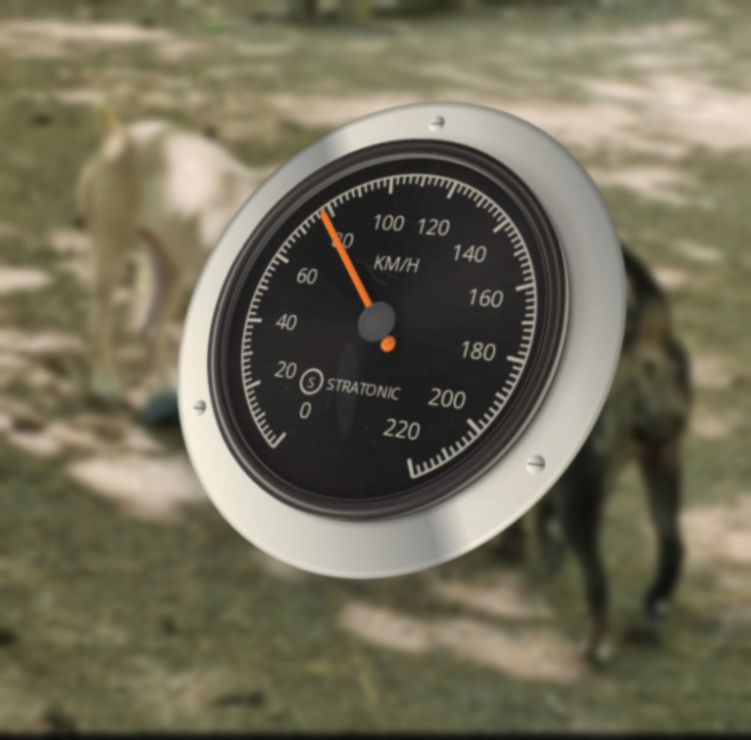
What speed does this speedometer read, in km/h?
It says 78 km/h
